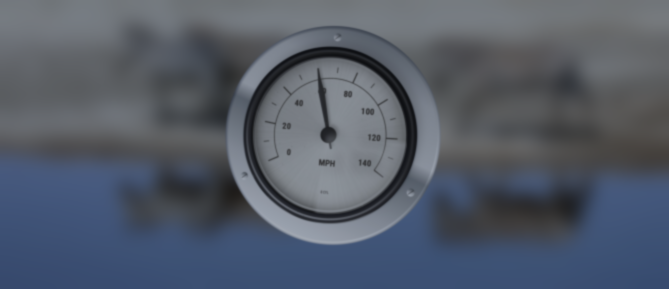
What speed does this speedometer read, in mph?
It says 60 mph
